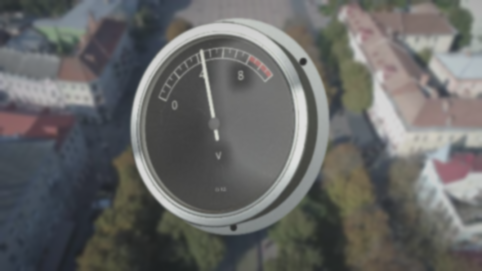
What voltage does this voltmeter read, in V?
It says 4.5 V
